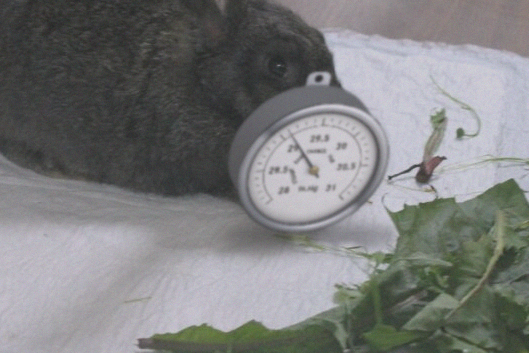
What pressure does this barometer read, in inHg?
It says 29.1 inHg
